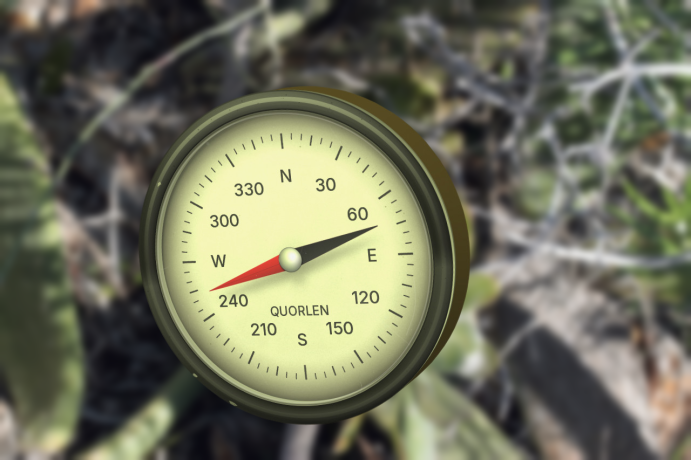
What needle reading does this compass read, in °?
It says 252.5 °
